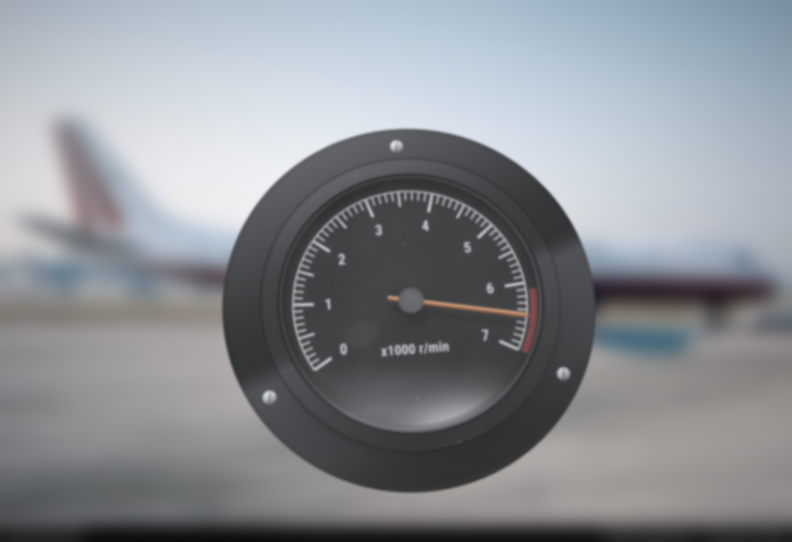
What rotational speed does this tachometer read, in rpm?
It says 6500 rpm
